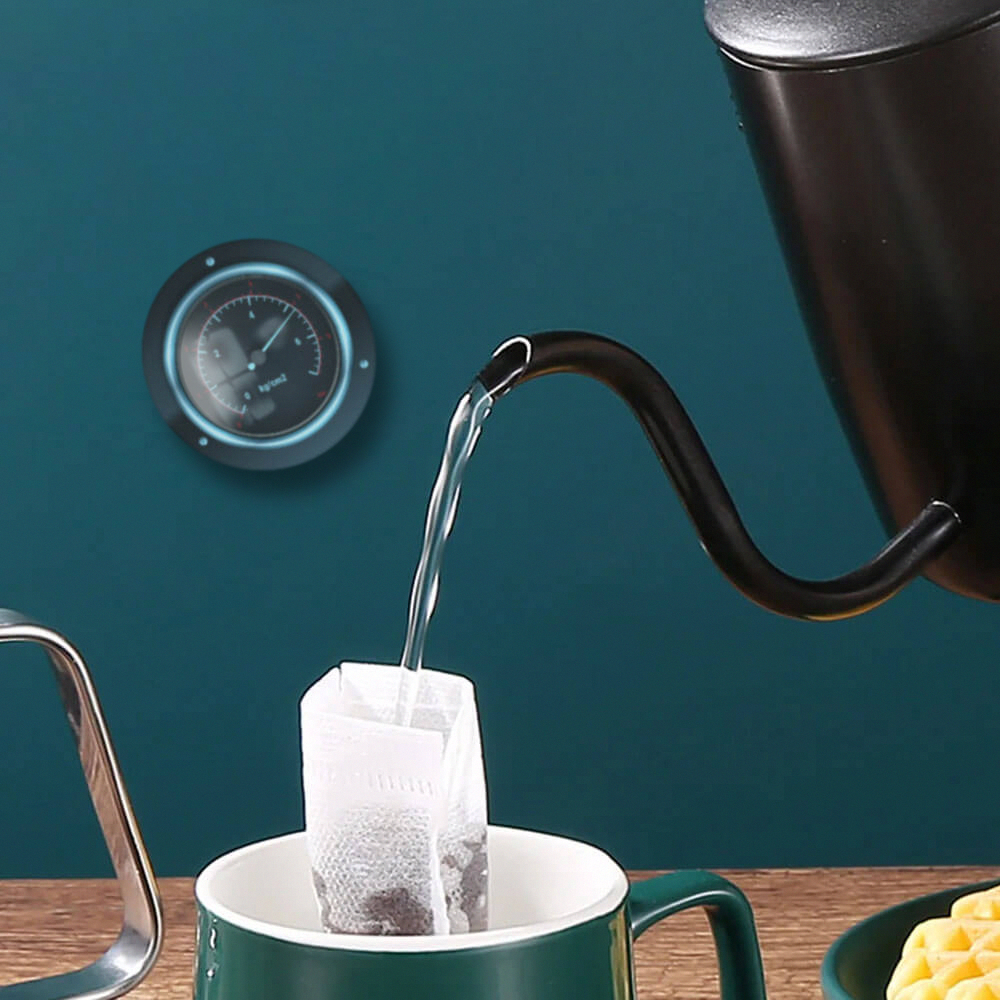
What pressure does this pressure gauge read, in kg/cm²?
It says 5.2 kg/cm²
